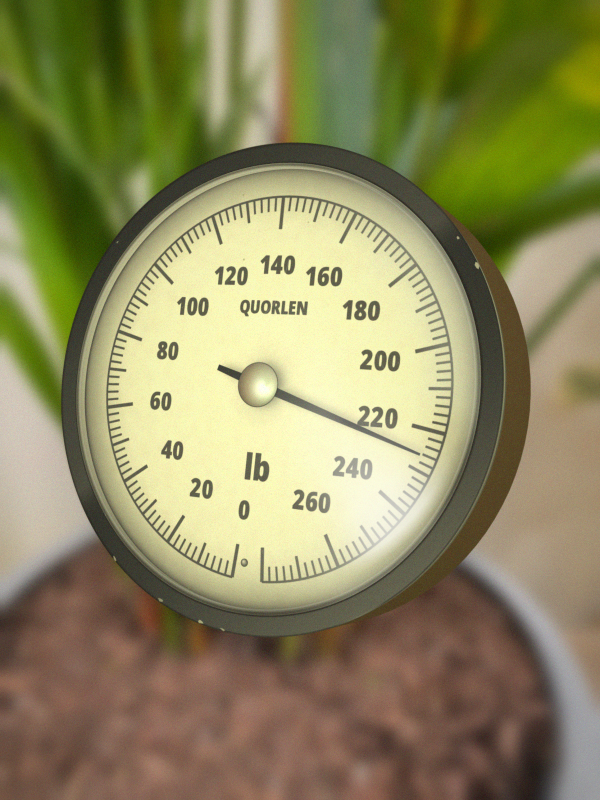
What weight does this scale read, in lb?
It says 226 lb
